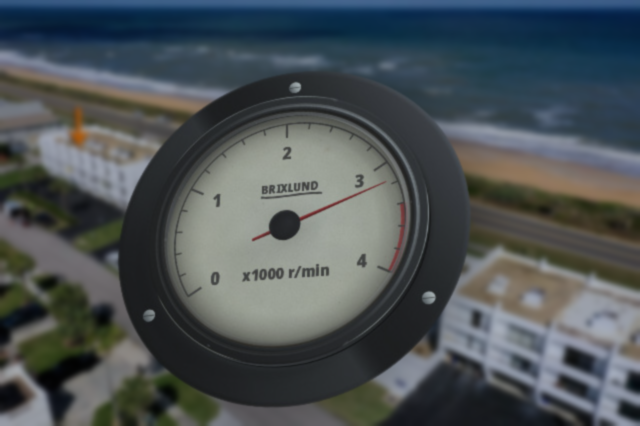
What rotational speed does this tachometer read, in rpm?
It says 3200 rpm
